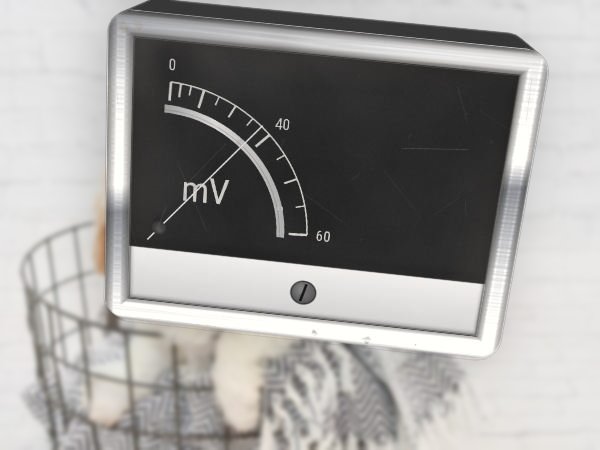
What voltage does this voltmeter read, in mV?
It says 37.5 mV
